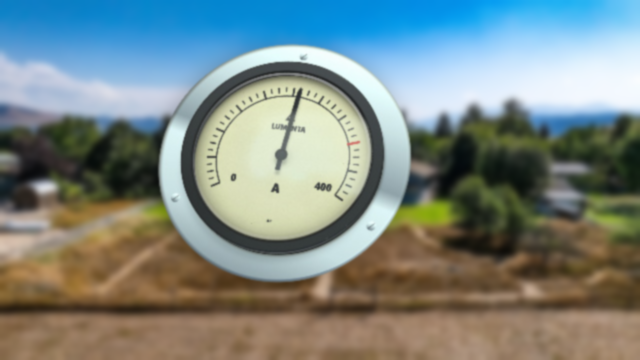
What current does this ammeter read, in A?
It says 210 A
